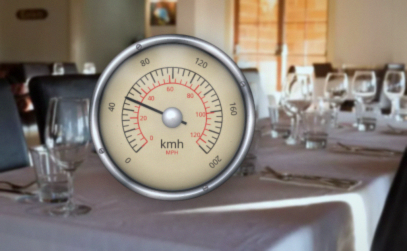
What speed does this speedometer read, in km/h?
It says 50 km/h
